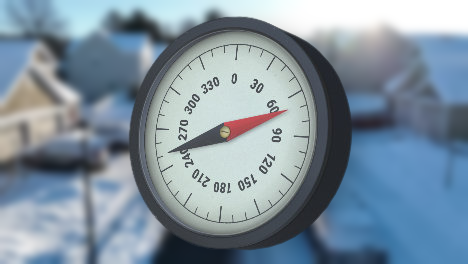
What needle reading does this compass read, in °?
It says 70 °
